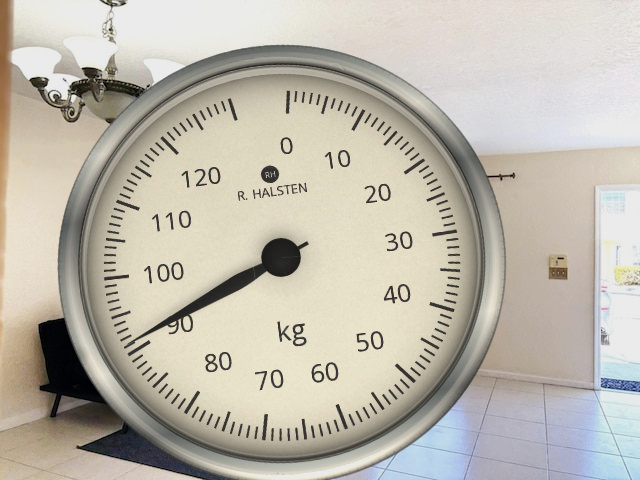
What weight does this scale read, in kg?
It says 91 kg
